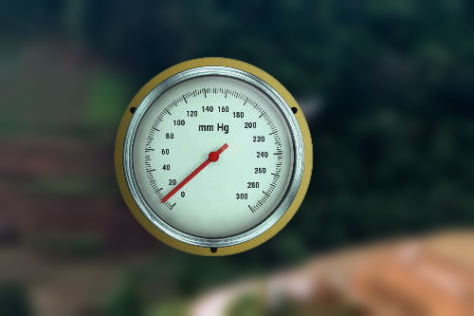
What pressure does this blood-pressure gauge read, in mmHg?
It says 10 mmHg
